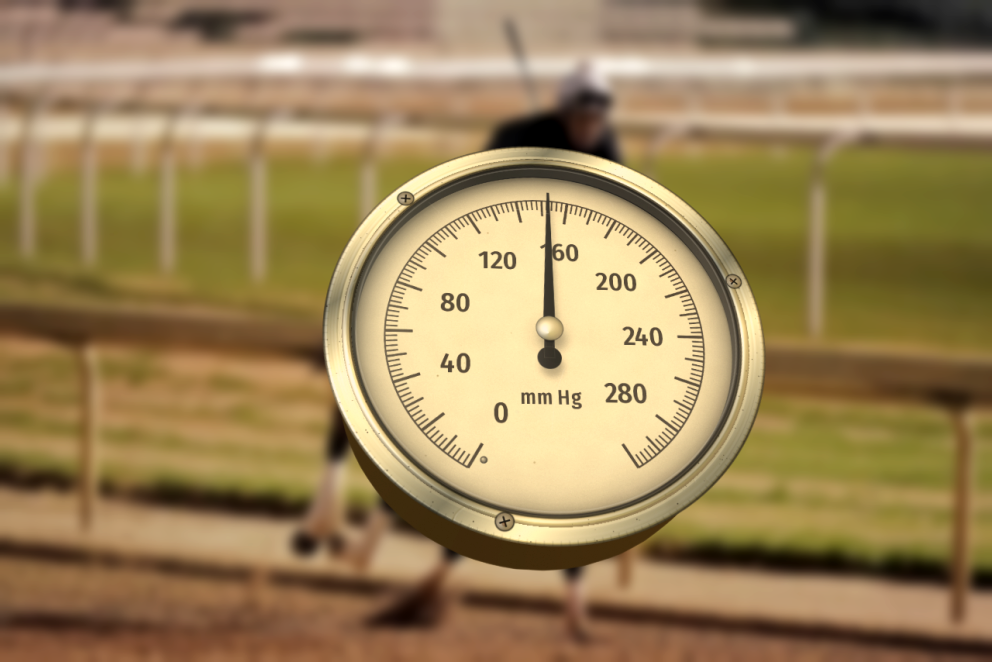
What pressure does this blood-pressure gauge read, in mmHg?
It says 152 mmHg
